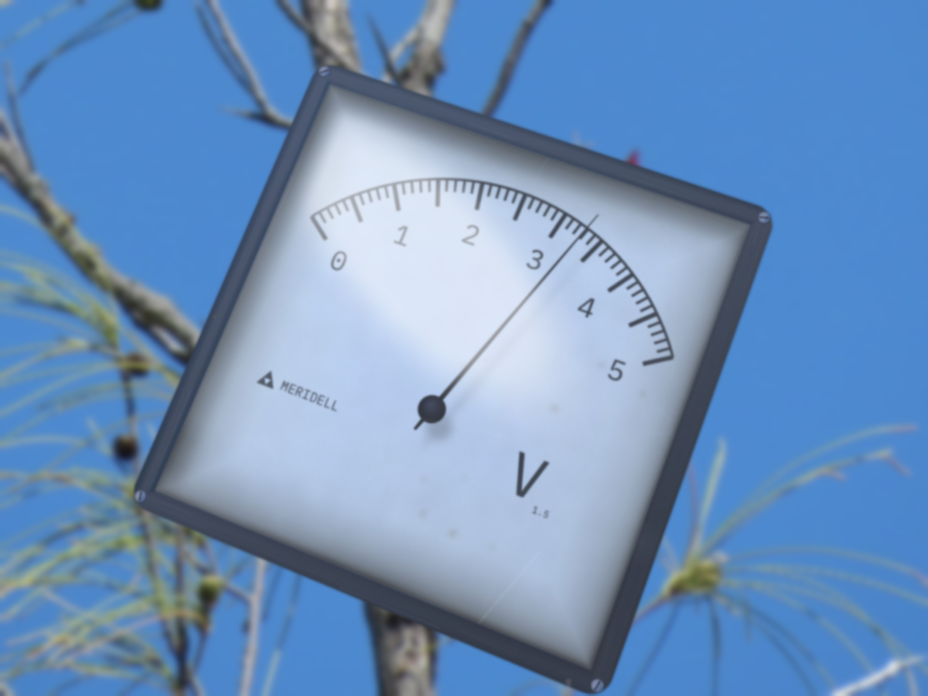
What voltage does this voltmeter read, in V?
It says 3.3 V
